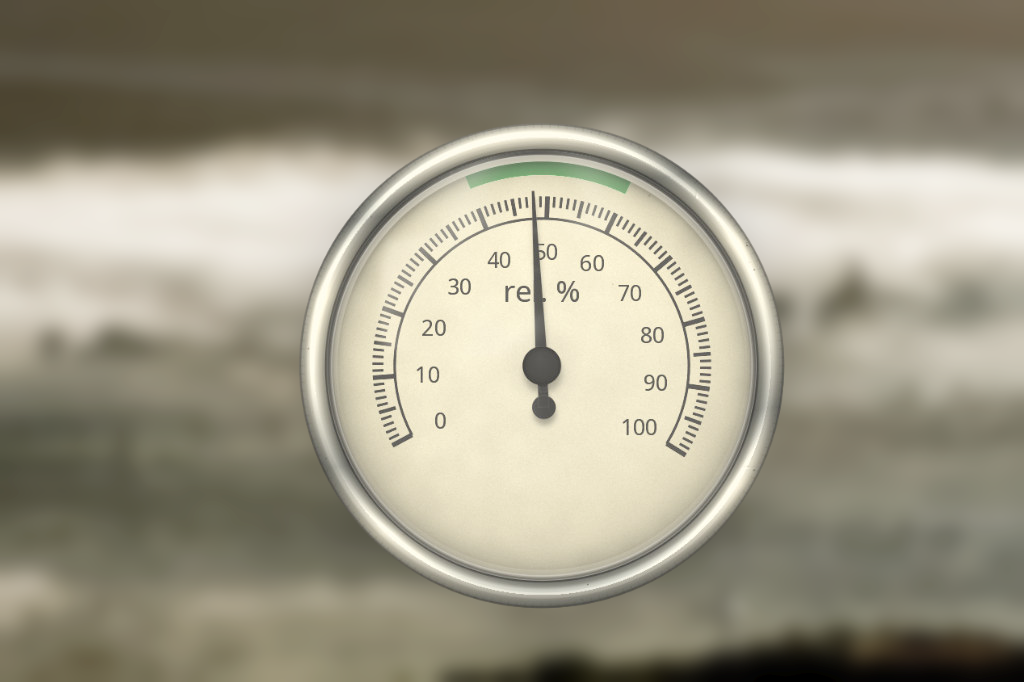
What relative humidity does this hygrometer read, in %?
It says 48 %
